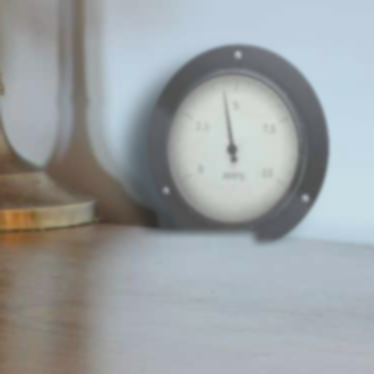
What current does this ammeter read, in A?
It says 4.5 A
